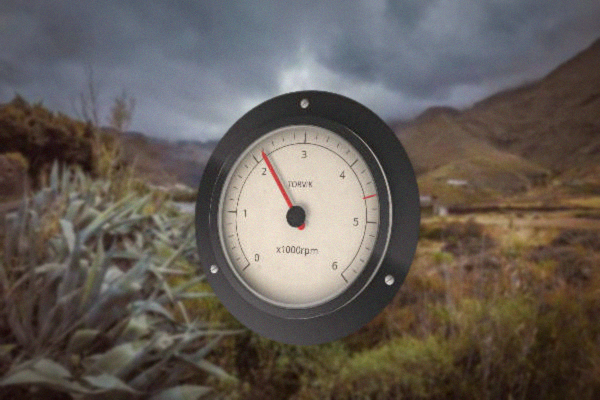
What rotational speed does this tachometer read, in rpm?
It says 2200 rpm
